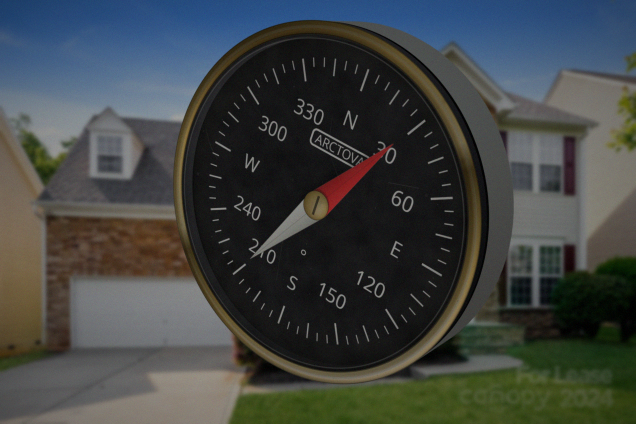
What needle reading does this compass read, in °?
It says 30 °
